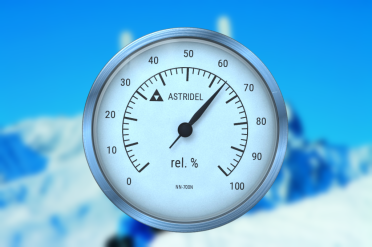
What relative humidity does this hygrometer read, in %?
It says 64 %
